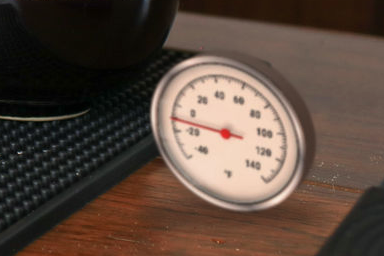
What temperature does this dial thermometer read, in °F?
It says -10 °F
